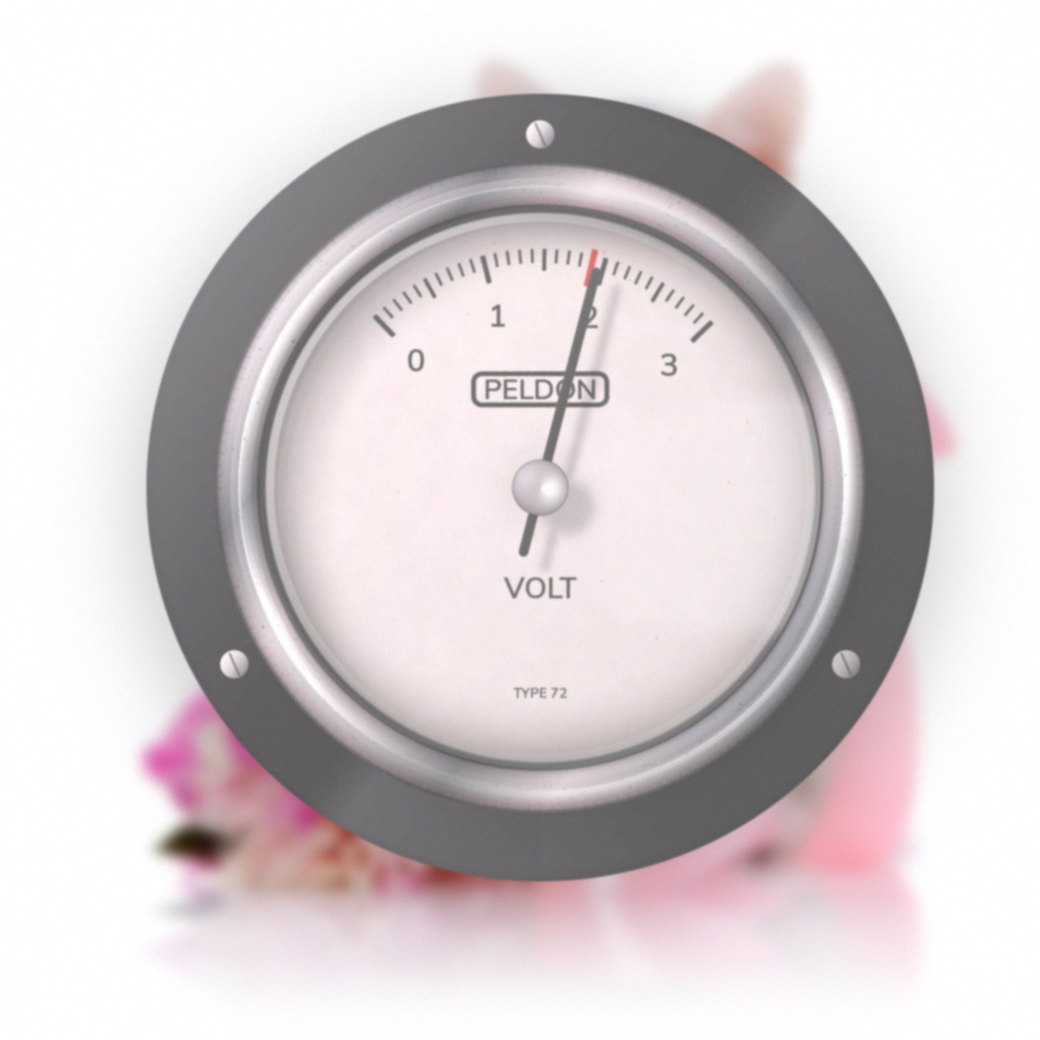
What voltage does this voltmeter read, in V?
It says 1.95 V
